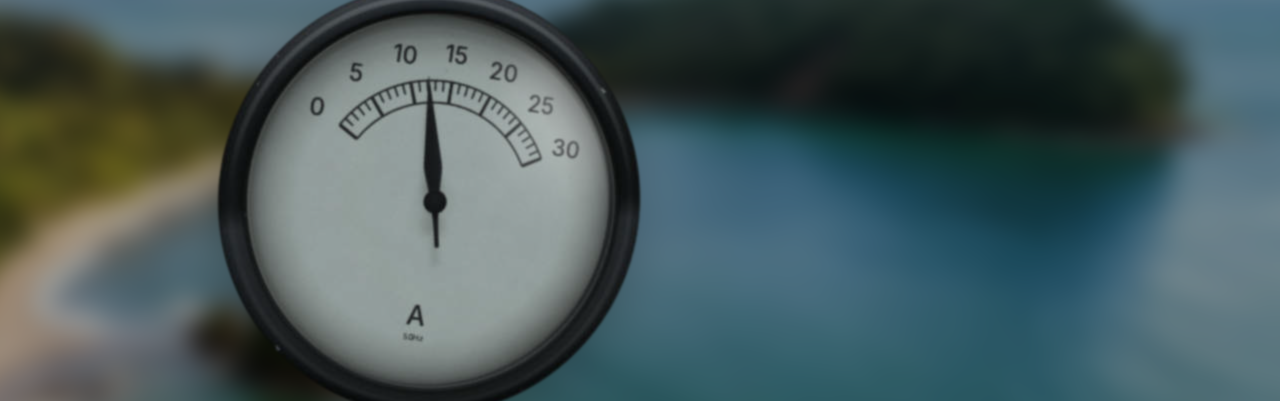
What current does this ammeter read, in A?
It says 12 A
